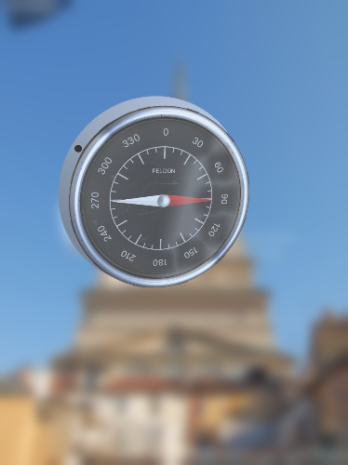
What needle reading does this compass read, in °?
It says 90 °
